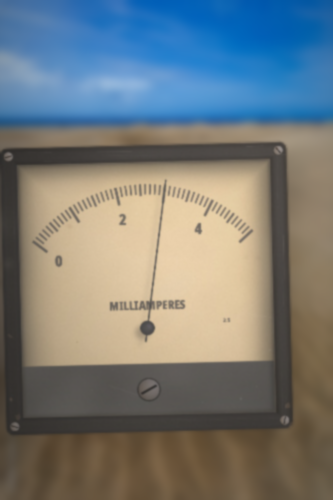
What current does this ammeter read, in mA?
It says 3 mA
